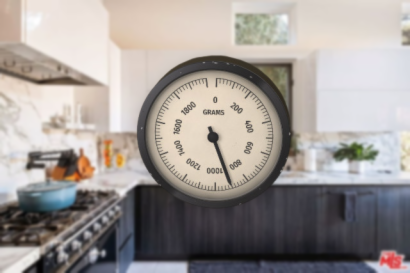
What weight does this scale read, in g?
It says 900 g
